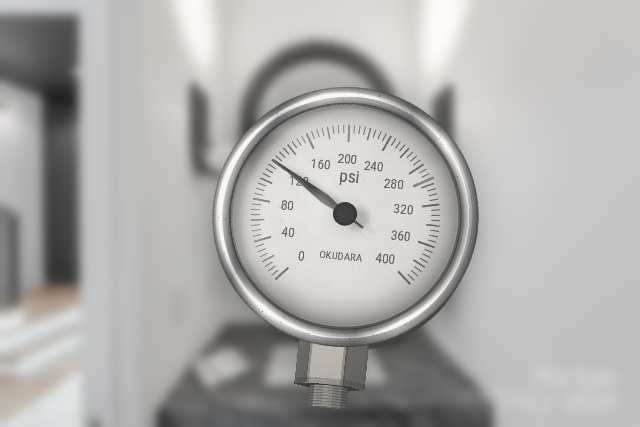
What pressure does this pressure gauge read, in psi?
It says 120 psi
